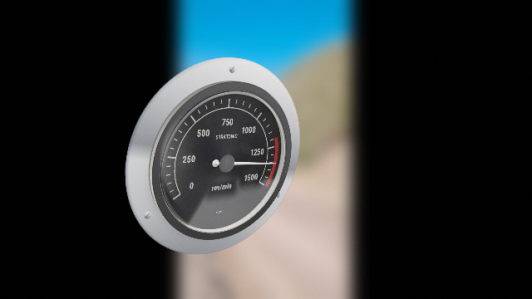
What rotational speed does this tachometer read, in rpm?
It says 1350 rpm
